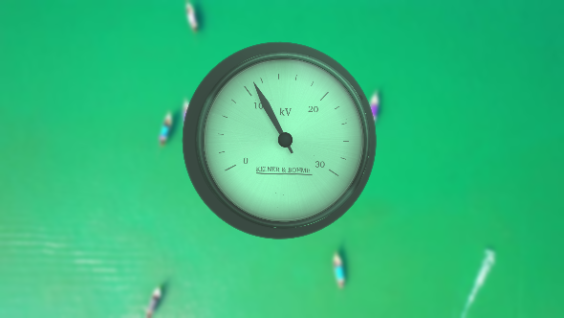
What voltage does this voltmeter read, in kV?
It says 11 kV
